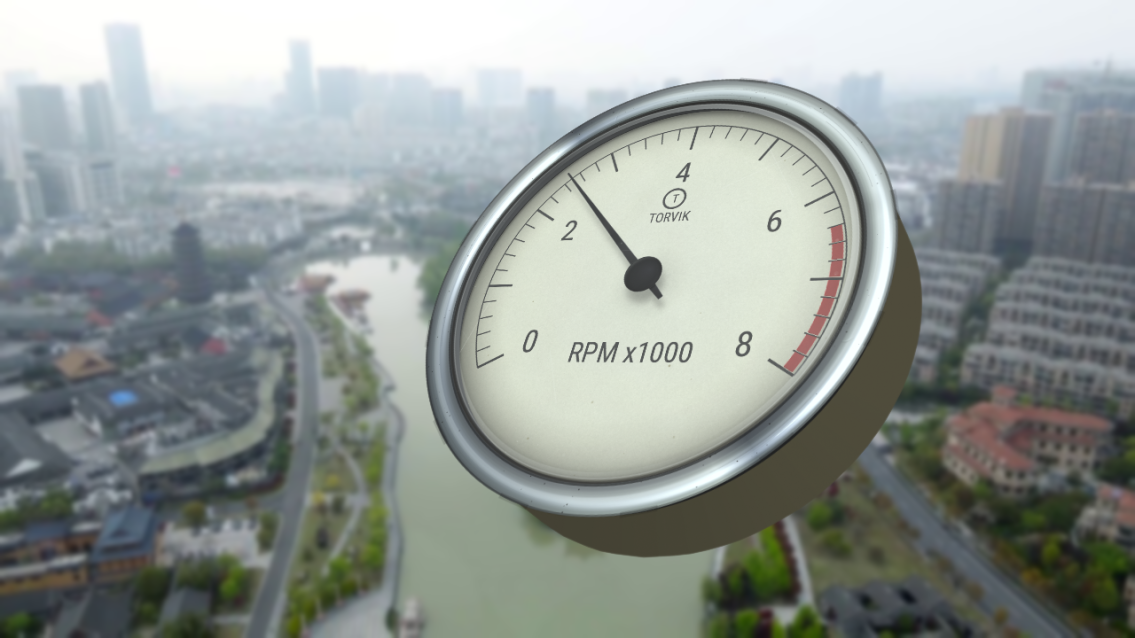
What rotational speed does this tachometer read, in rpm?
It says 2500 rpm
